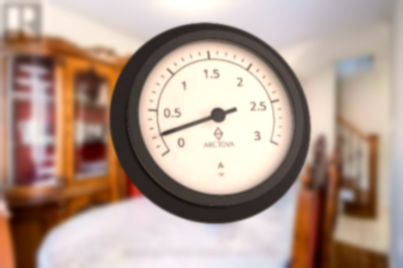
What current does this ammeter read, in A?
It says 0.2 A
